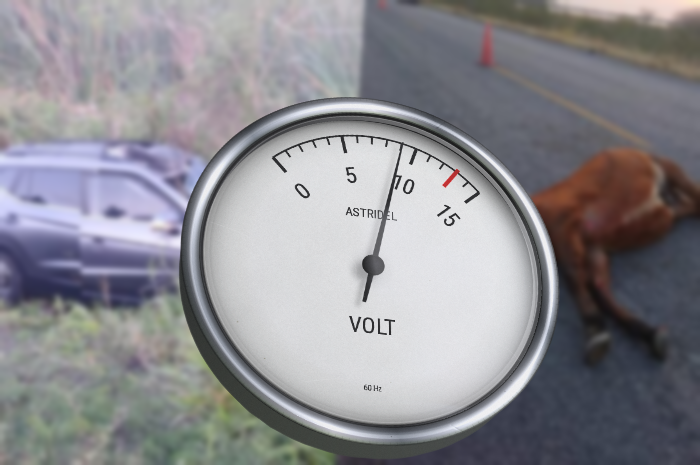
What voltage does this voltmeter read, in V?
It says 9 V
